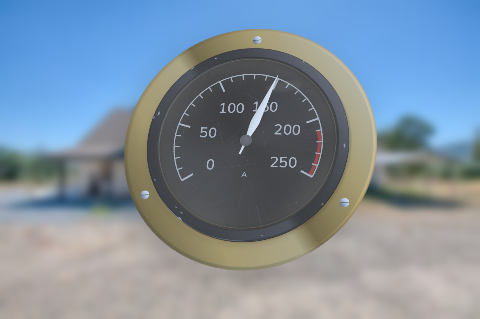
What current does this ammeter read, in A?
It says 150 A
